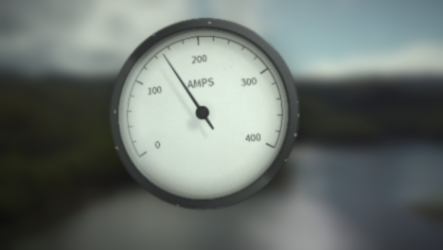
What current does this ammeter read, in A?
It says 150 A
